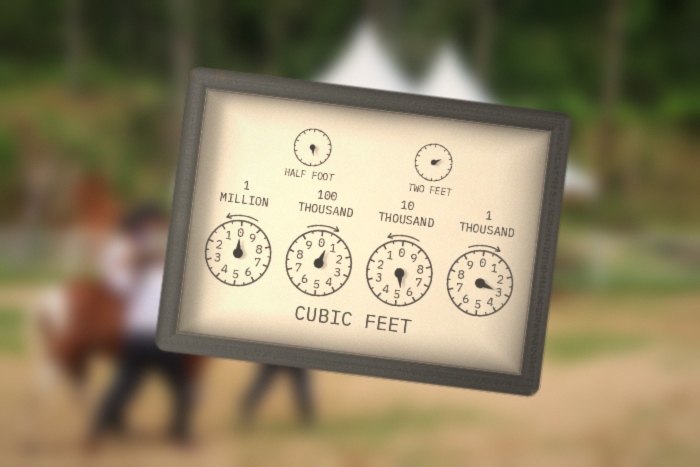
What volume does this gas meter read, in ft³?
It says 5300 ft³
